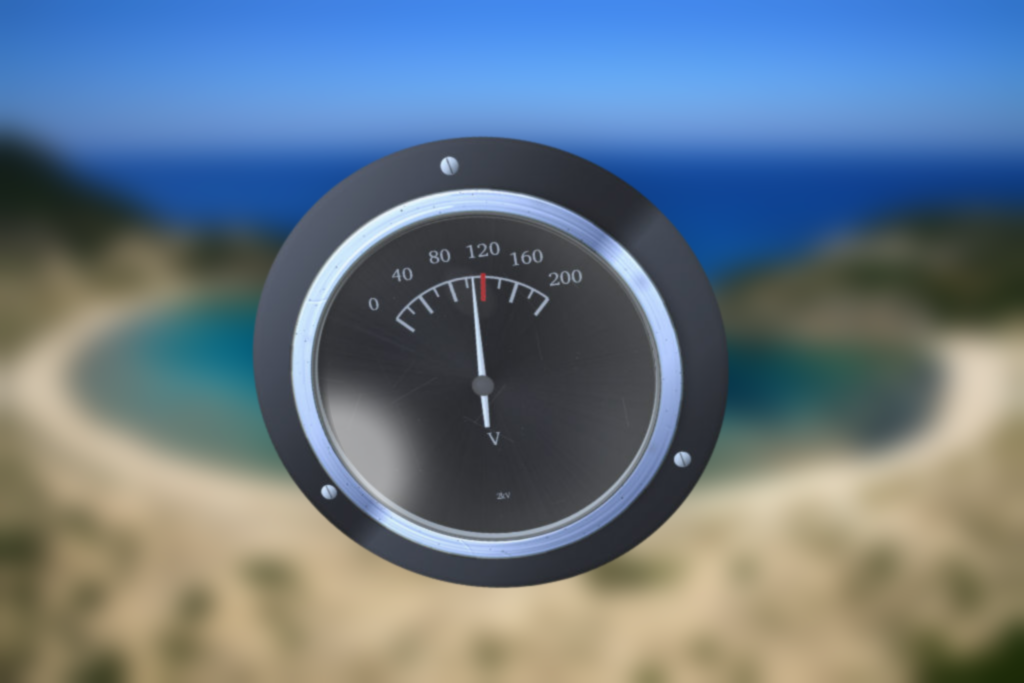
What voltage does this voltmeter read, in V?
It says 110 V
